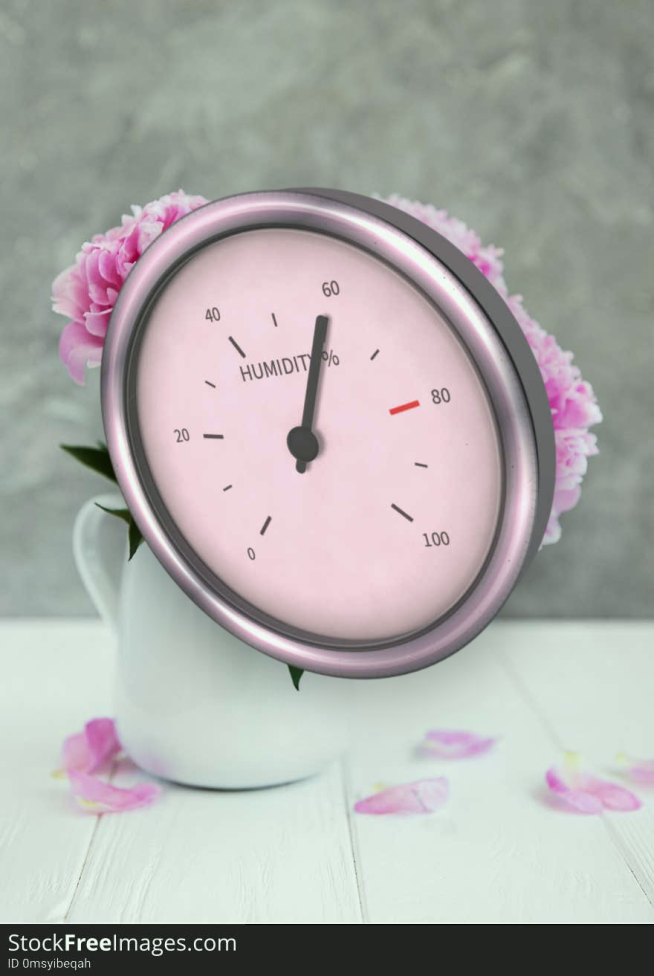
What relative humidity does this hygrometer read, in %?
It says 60 %
